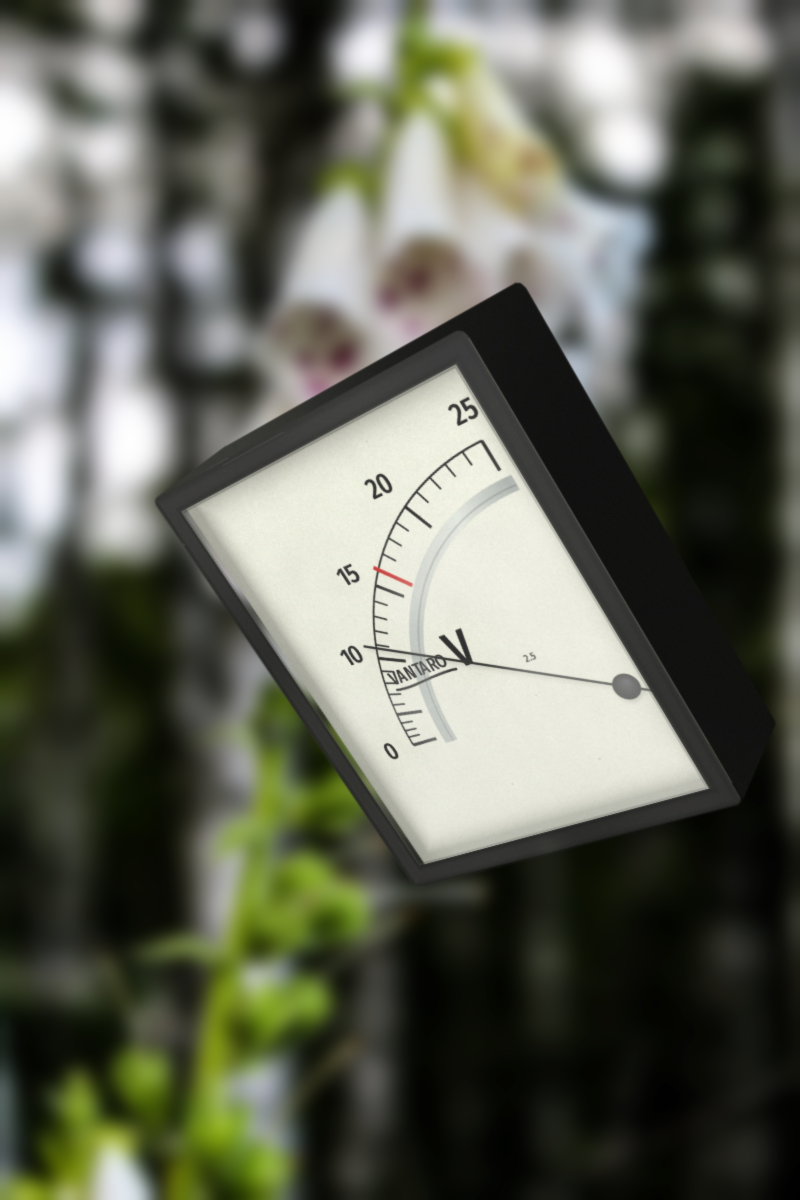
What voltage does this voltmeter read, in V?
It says 11 V
